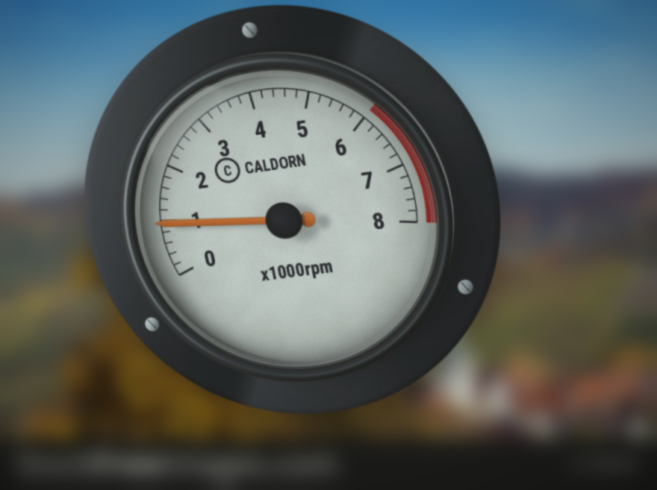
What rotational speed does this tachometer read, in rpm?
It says 1000 rpm
